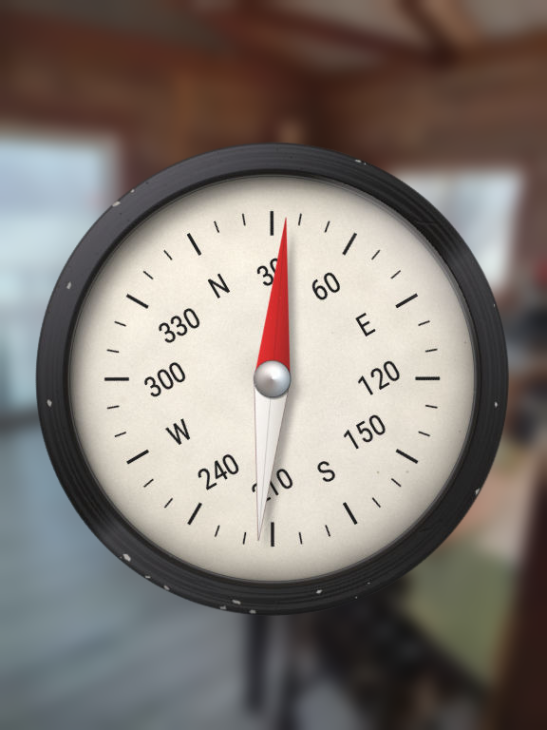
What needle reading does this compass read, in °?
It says 35 °
